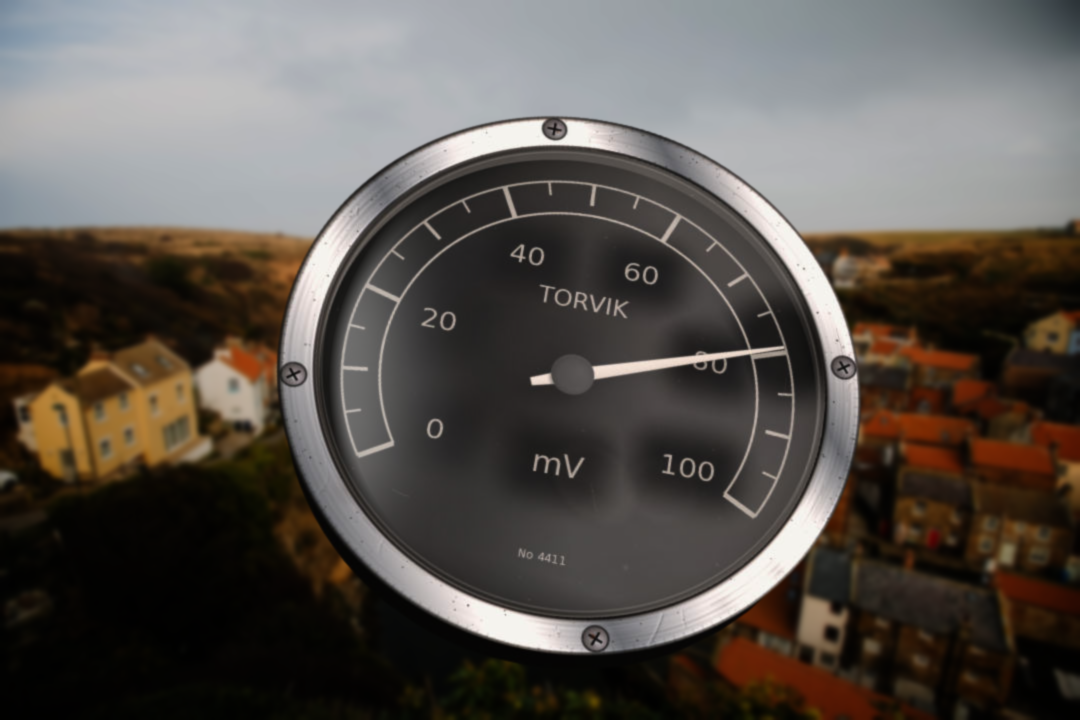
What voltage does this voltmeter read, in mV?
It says 80 mV
